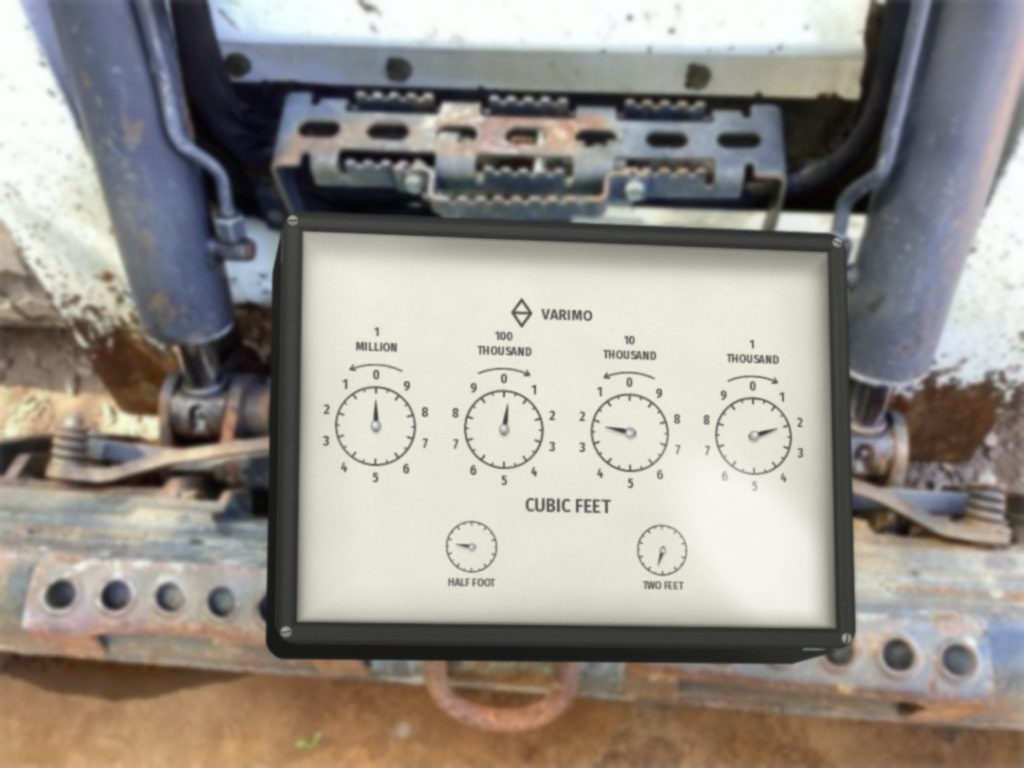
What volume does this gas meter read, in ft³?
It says 2200 ft³
